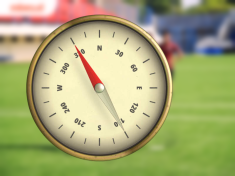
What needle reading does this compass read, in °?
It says 330 °
